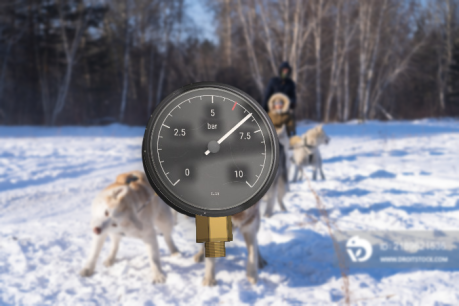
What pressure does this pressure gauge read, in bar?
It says 6.75 bar
